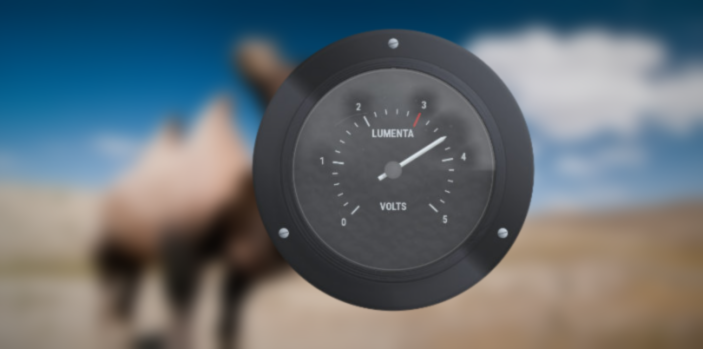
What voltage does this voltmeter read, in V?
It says 3.6 V
